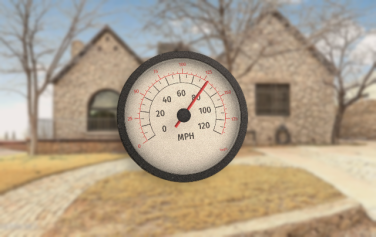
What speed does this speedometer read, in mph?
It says 80 mph
